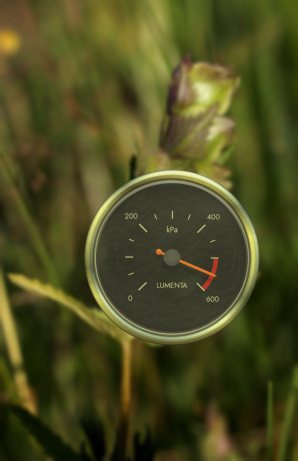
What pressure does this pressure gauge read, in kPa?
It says 550 kPa
